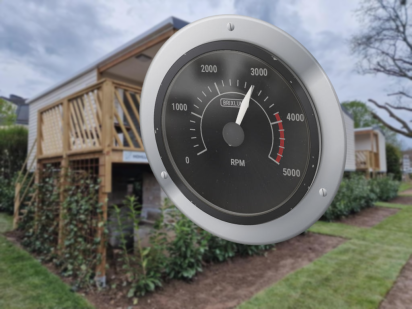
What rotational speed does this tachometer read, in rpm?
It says 3000 rpm
